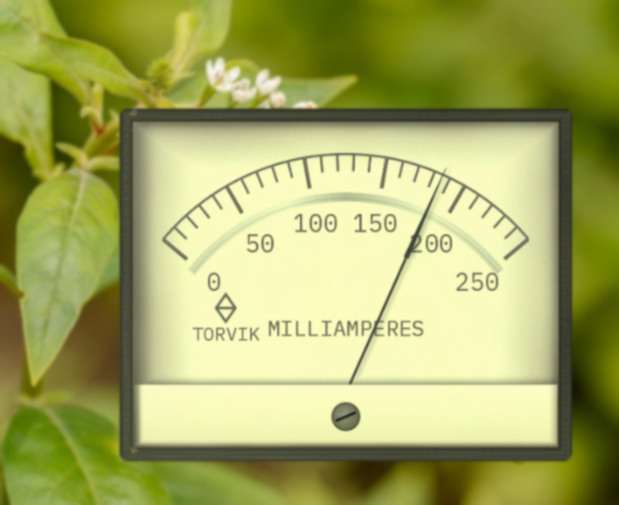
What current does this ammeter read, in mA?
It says 185 mA
